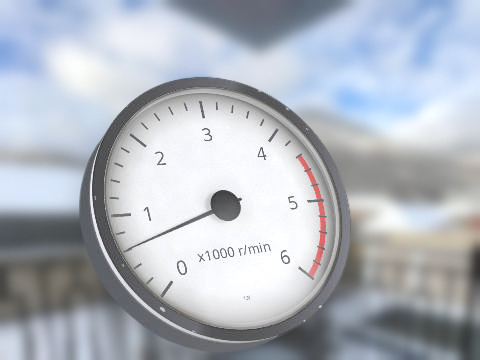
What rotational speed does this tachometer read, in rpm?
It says 600 rpm
